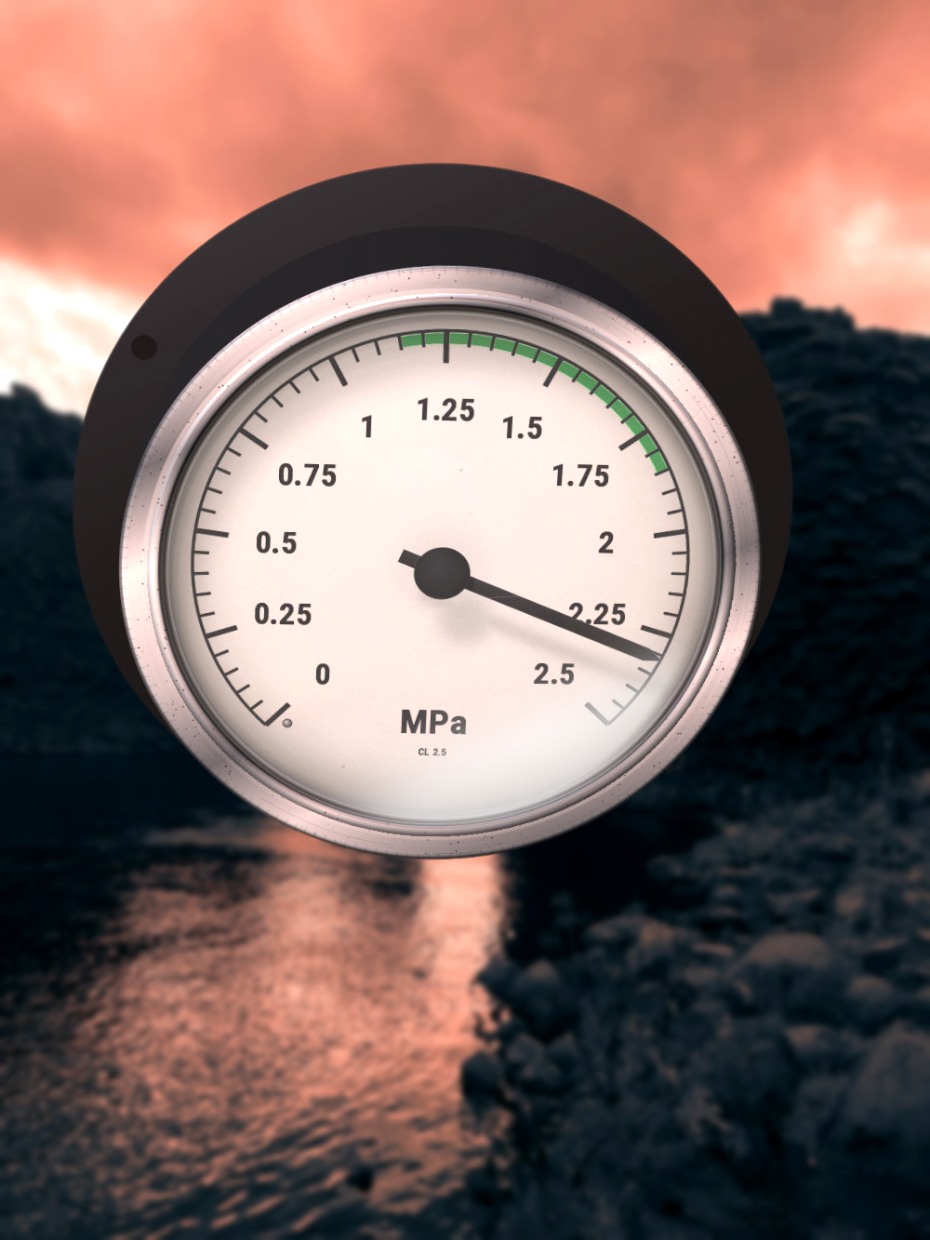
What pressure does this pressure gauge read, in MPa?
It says 2.3 MPa
